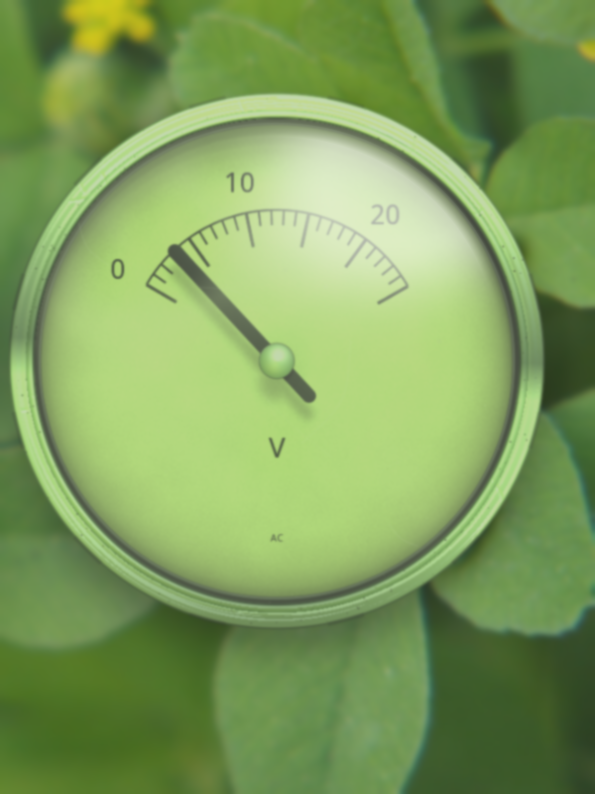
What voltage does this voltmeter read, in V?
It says 3.5 V
